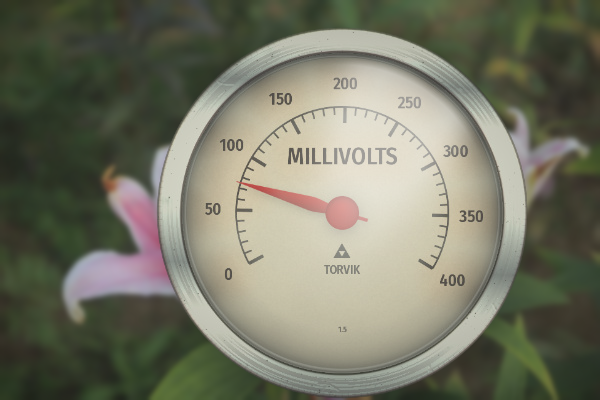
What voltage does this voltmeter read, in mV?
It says 75 mV
